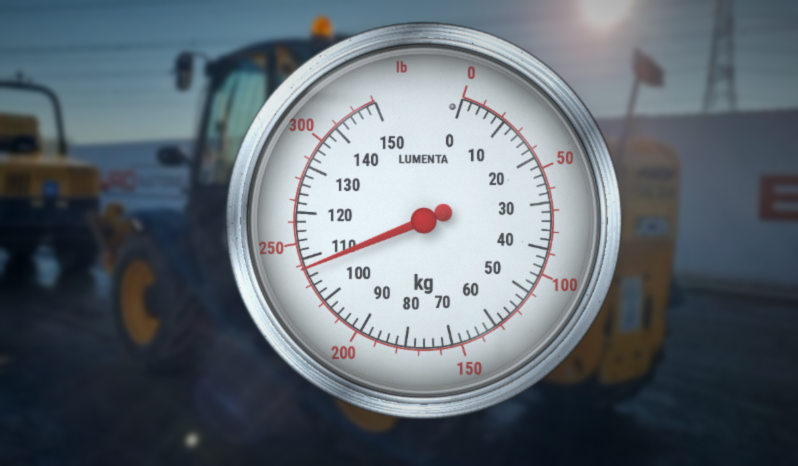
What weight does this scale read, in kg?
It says 108 kg
